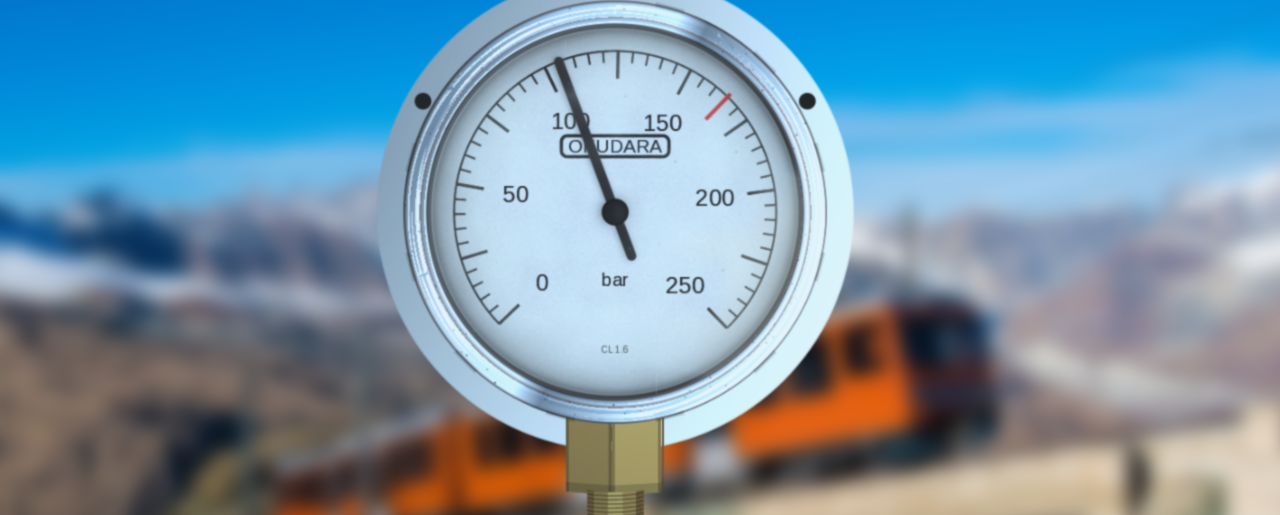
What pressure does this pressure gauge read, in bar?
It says 105 bar
